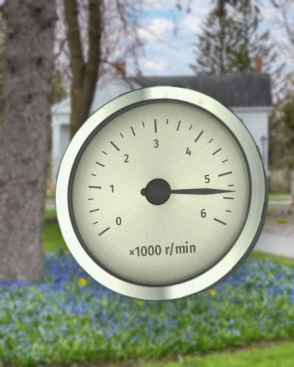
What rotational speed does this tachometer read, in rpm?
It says 5375 rpm
